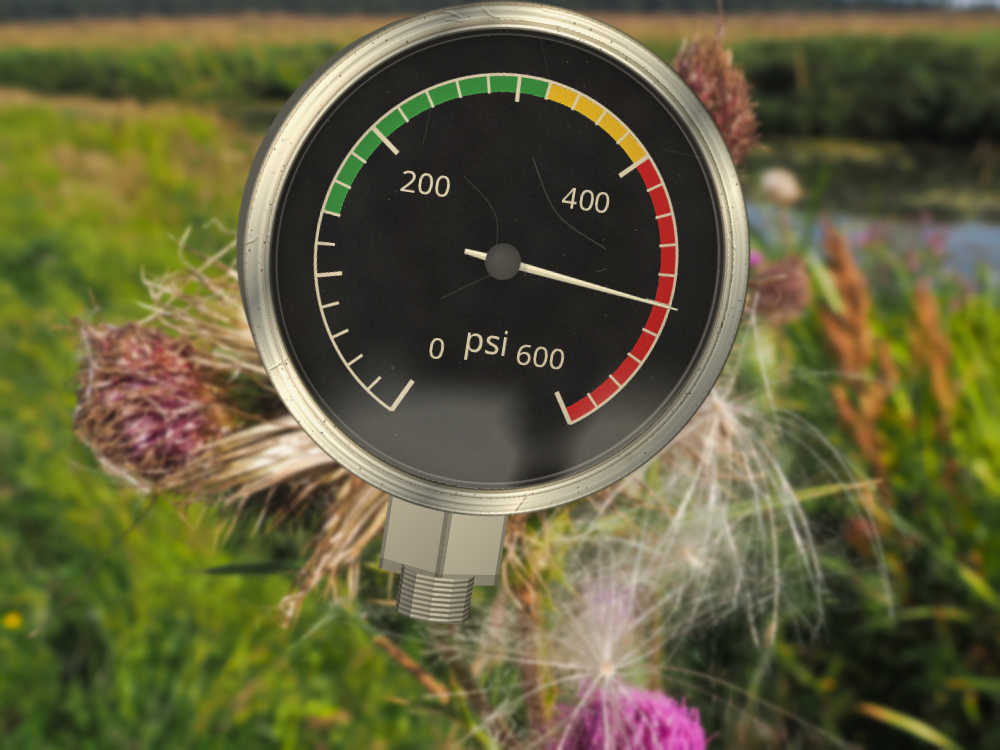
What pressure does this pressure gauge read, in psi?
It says 500 psi
